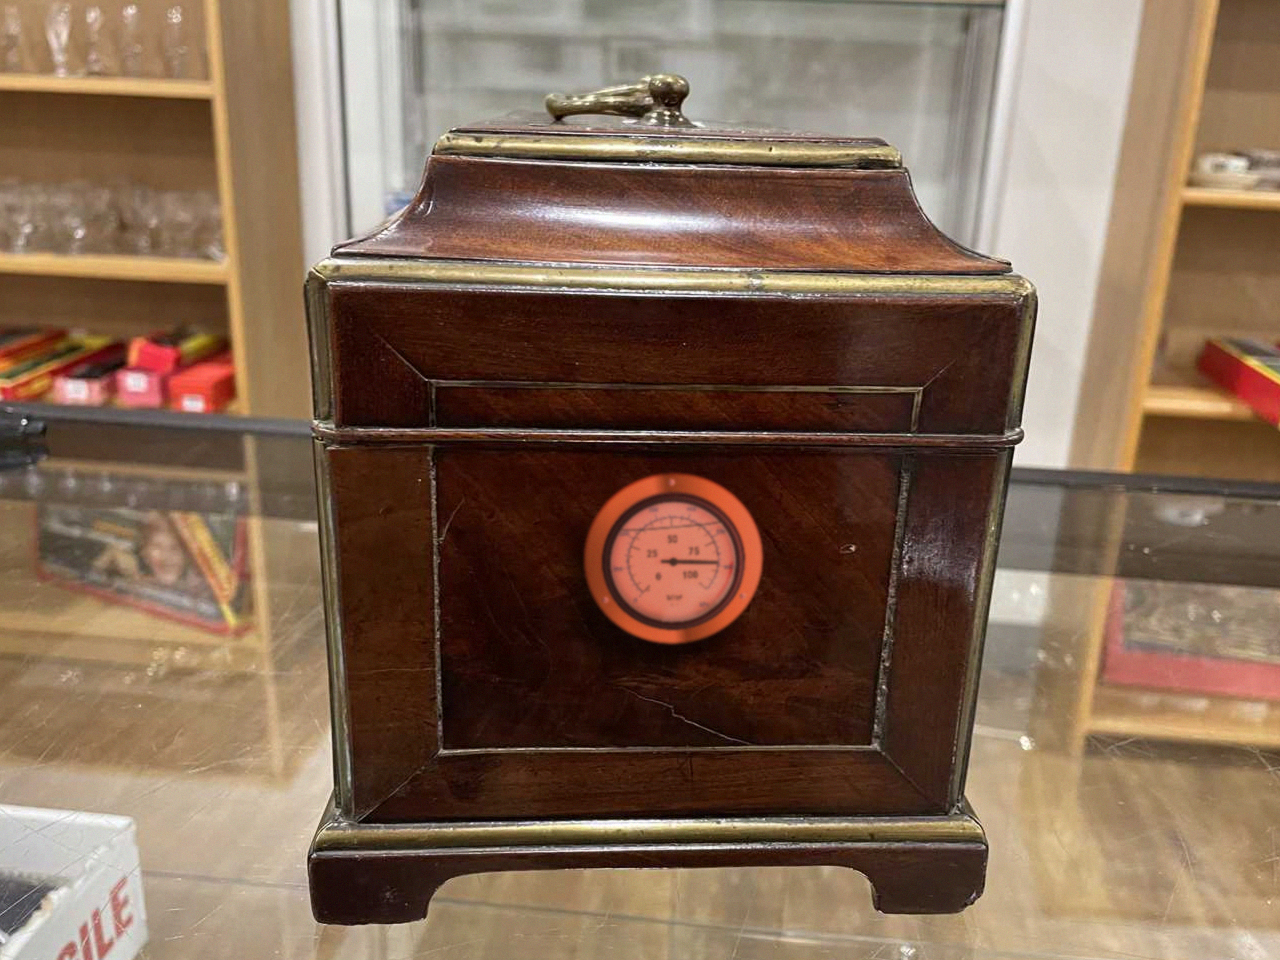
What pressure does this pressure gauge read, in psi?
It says 85 psi
